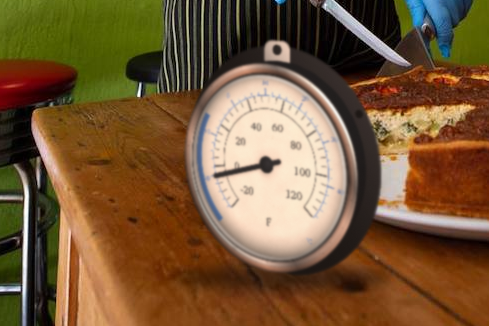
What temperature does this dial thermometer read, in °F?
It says -4 °F
